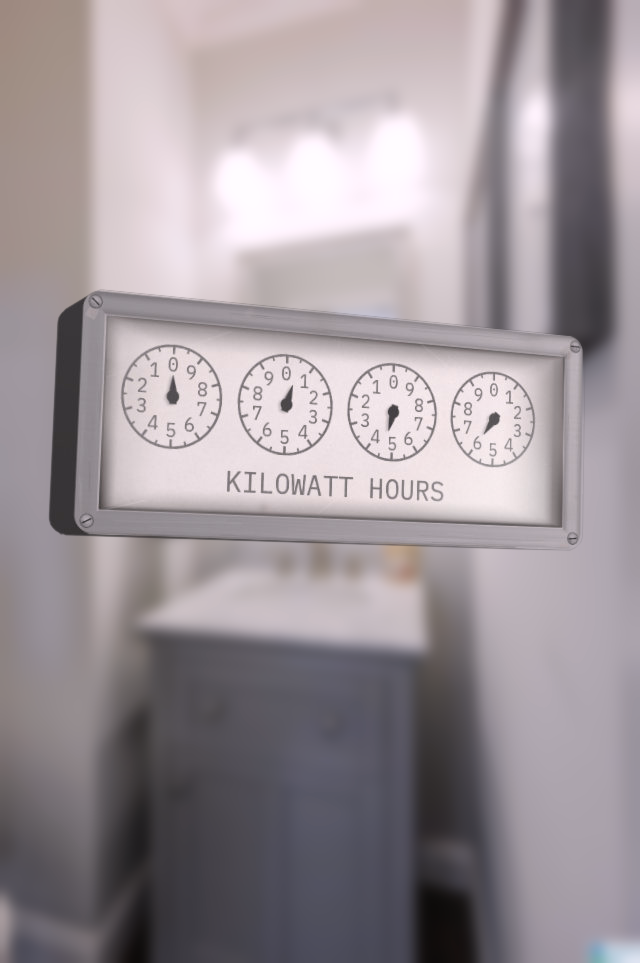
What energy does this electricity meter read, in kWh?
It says 46 kWh
